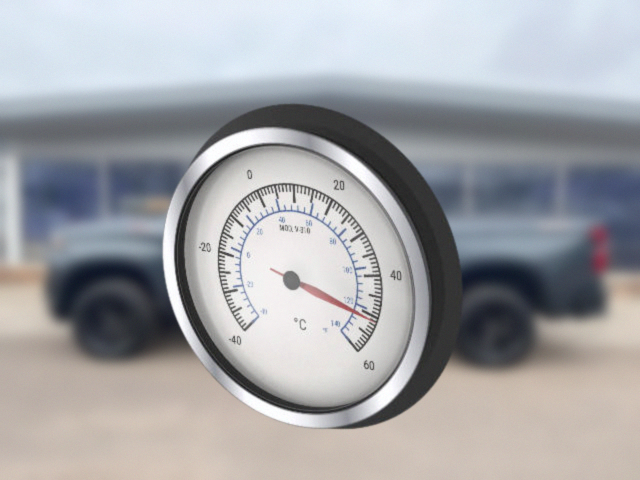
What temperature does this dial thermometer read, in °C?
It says 50 °C
